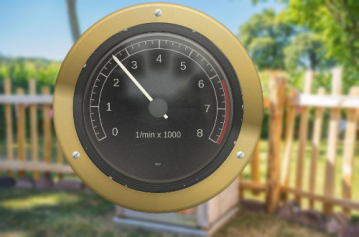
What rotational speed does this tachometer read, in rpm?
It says 2600 rpm
